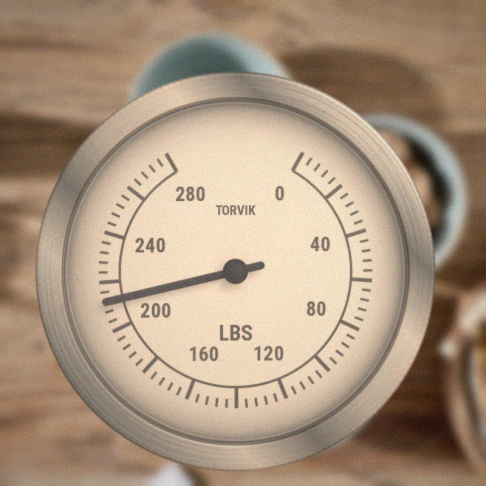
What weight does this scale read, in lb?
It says 212 lb
